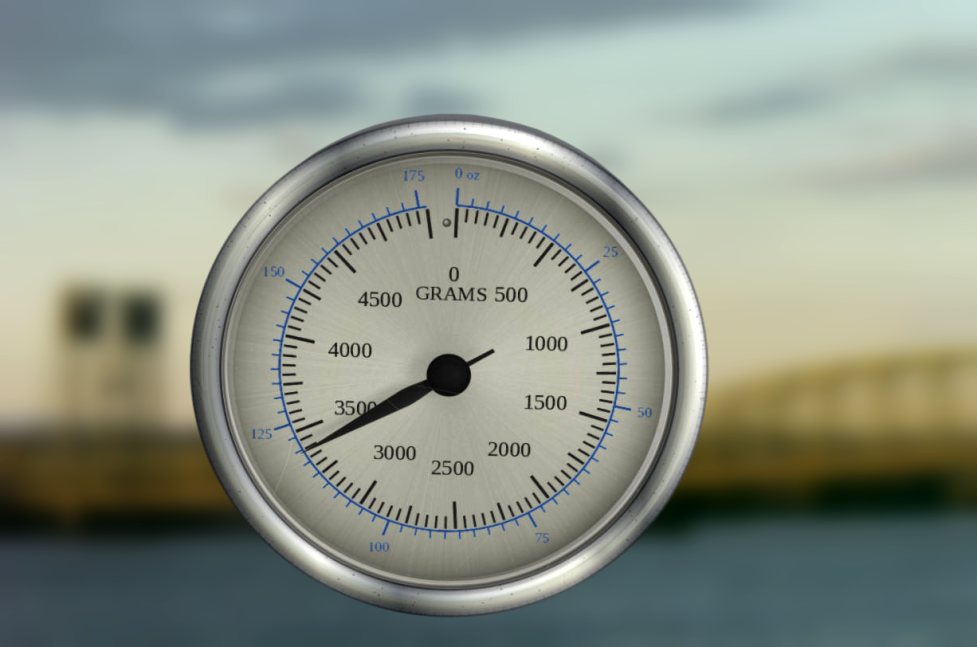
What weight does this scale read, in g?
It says 3400 g
